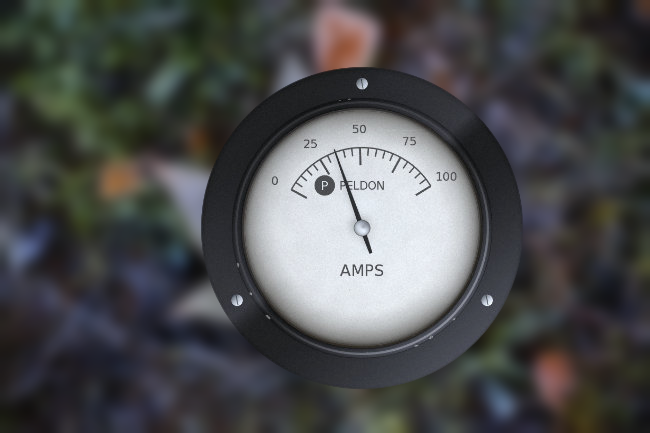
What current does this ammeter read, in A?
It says 35 A
